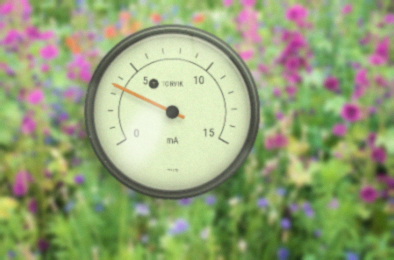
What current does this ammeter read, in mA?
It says 3.5 mA
